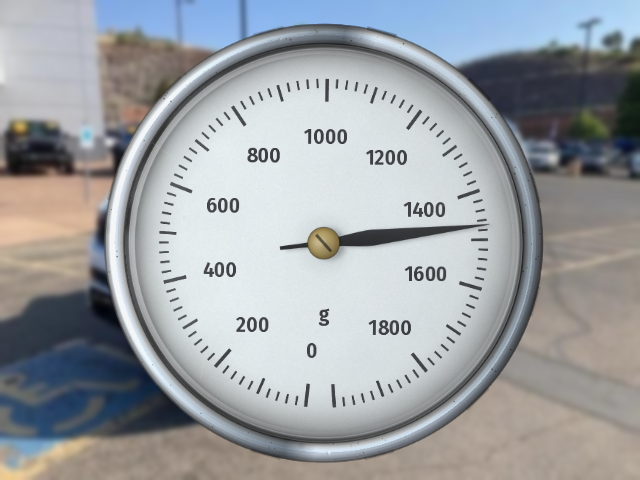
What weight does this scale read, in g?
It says 1470 g
